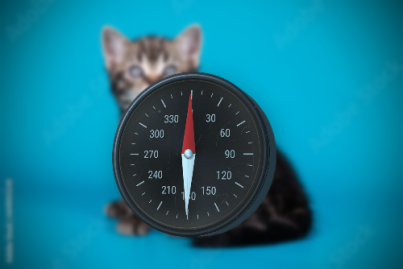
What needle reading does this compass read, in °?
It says 0 °
